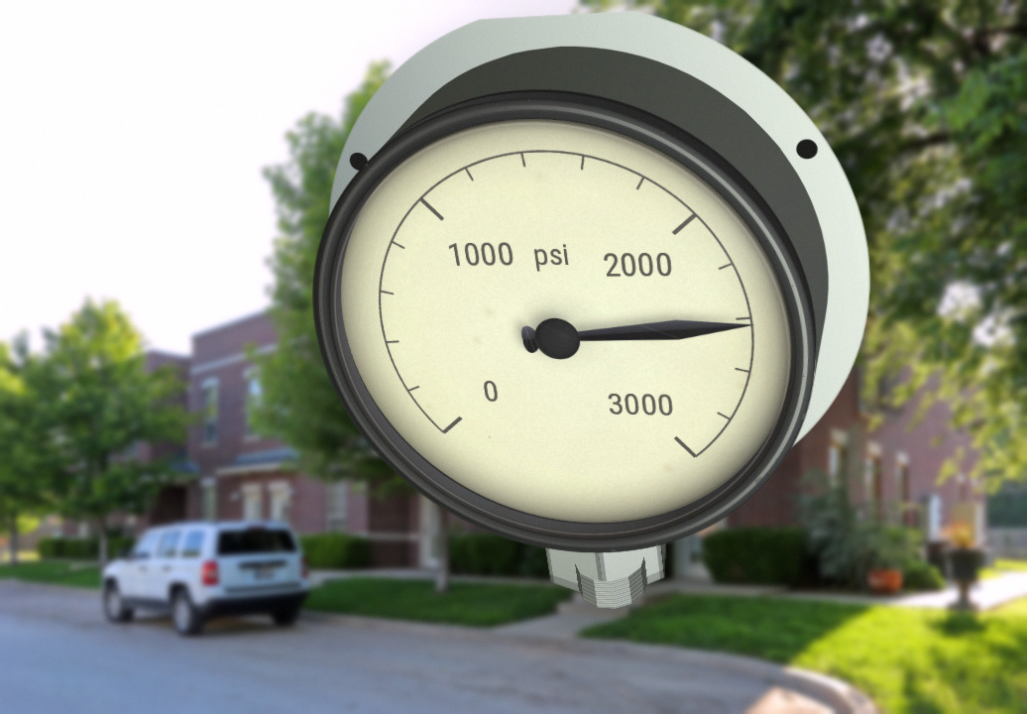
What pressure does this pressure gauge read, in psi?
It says 2400 psi
